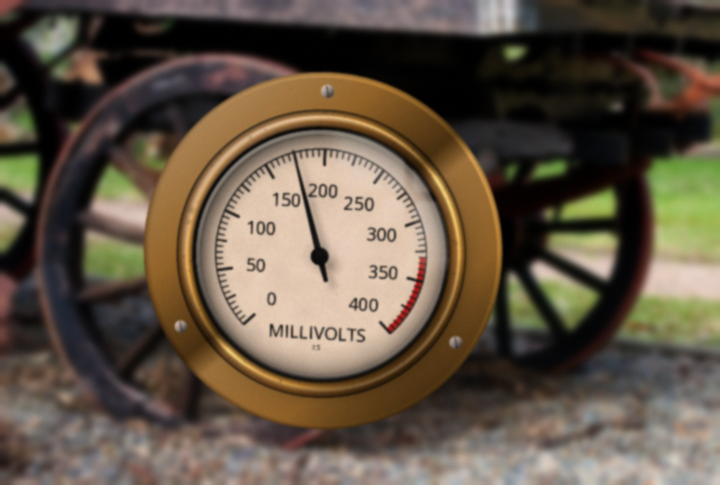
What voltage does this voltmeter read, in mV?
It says 175 mV
